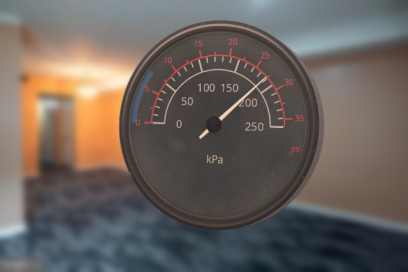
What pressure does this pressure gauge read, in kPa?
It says 190 kPa
